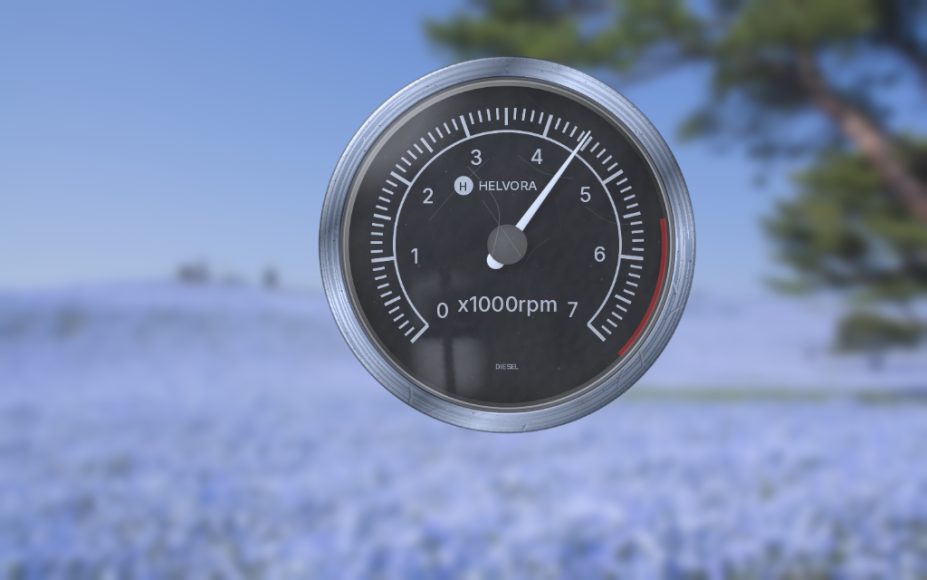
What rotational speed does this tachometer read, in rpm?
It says 4450 rpm
